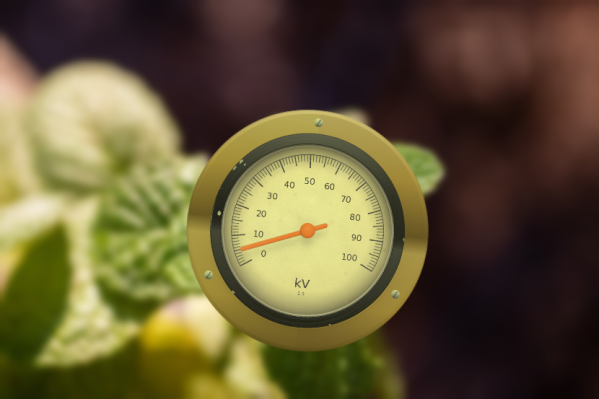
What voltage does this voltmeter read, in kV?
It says 5 kV
